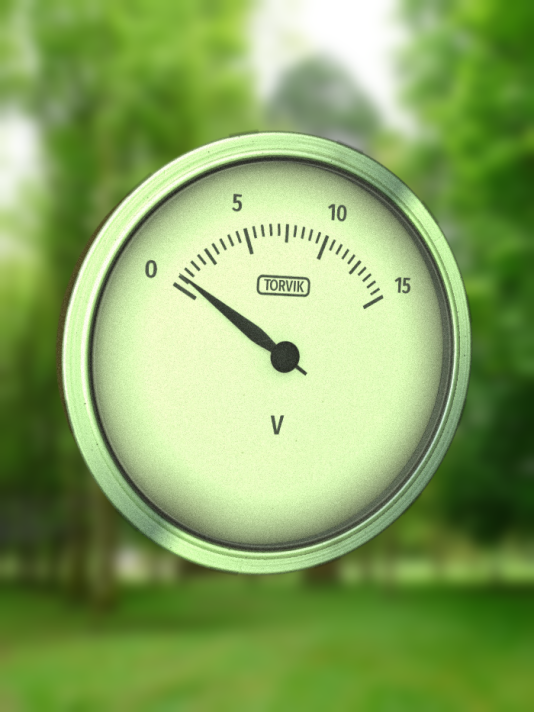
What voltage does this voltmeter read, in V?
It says 0.5 V
